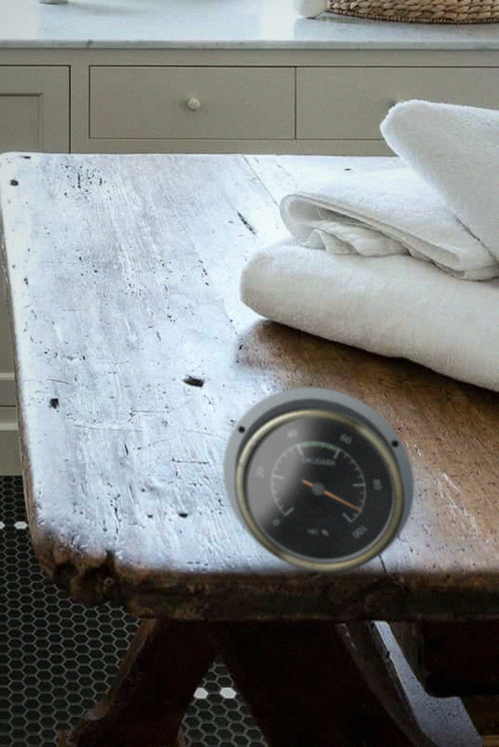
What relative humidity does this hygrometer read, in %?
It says 92 %
